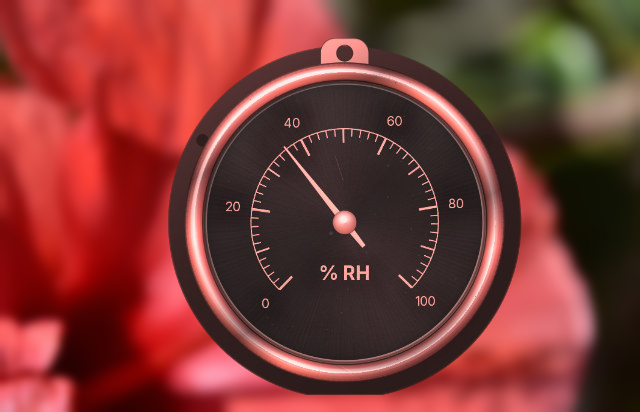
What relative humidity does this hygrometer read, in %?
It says 36 %
